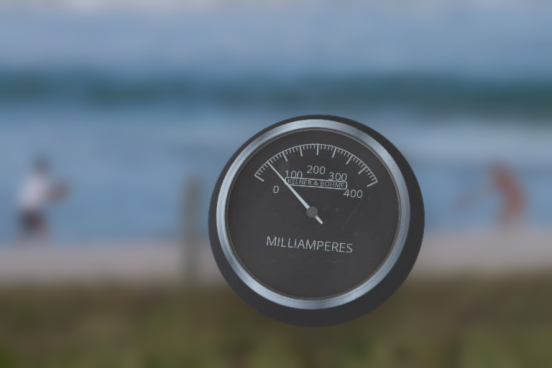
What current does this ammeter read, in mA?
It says 50 mA
